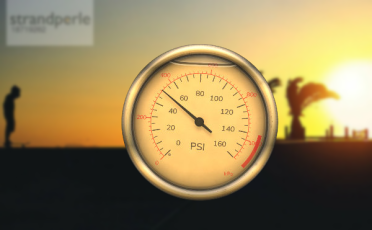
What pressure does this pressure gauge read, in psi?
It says 50 psi
